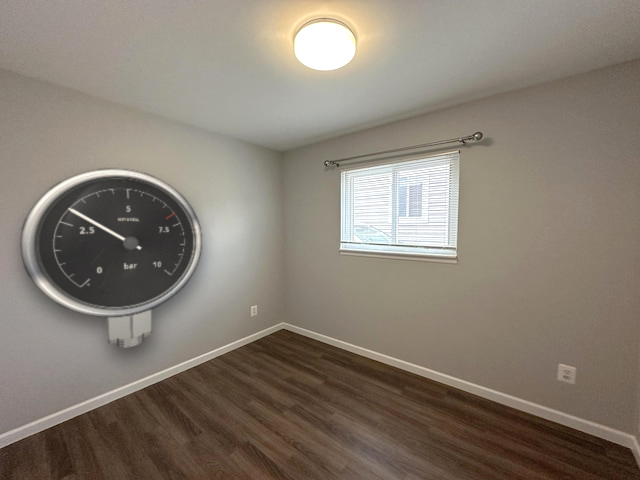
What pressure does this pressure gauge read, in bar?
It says 3 bar
